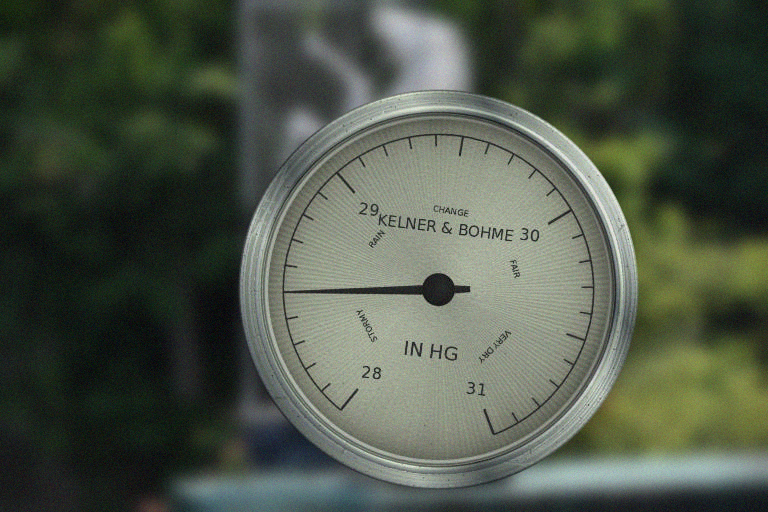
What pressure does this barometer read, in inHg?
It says 28.5 inHg
